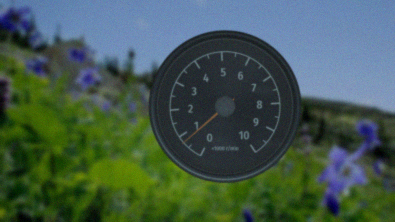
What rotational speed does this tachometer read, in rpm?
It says 750 rpm
